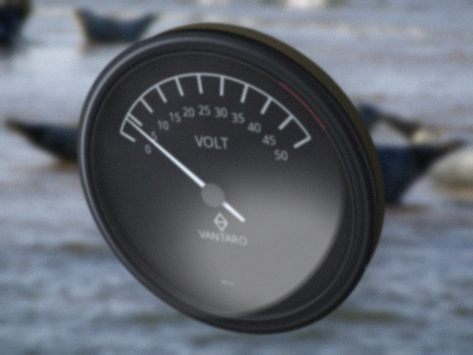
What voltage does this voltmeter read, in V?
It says 5 V
